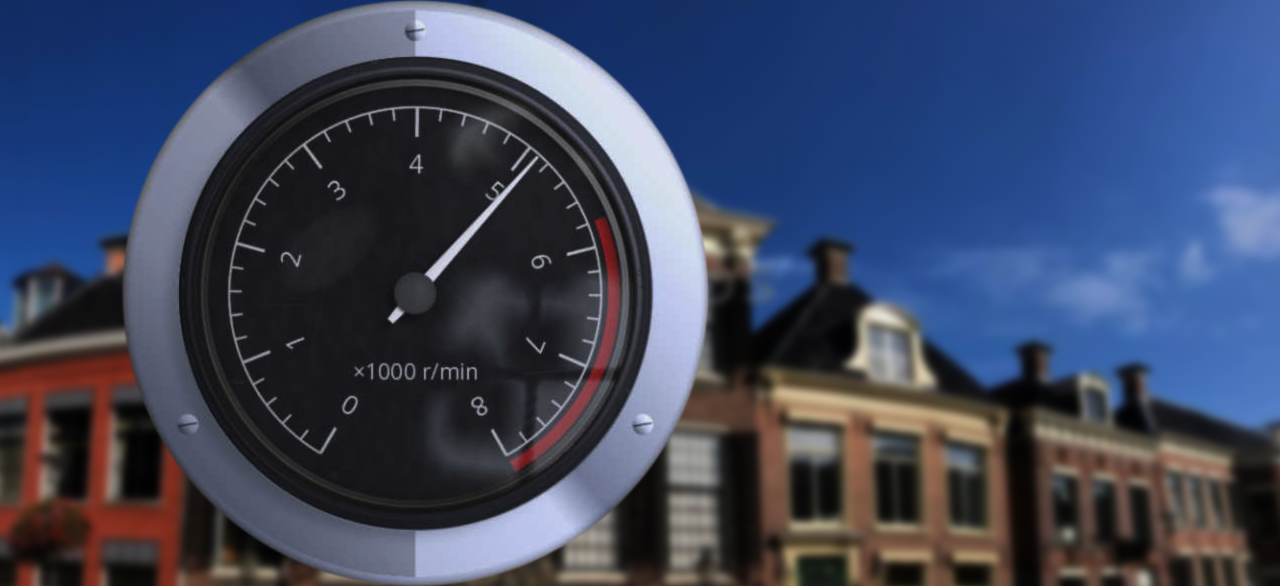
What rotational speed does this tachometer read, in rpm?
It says 5100 rpm
